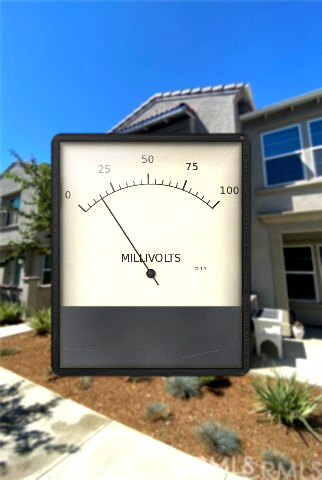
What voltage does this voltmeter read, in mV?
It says 15 mV
